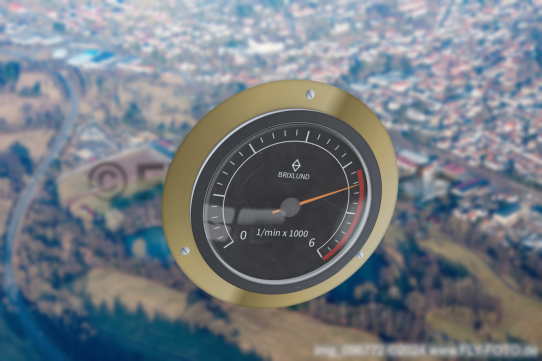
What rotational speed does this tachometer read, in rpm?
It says 4400 rpm
